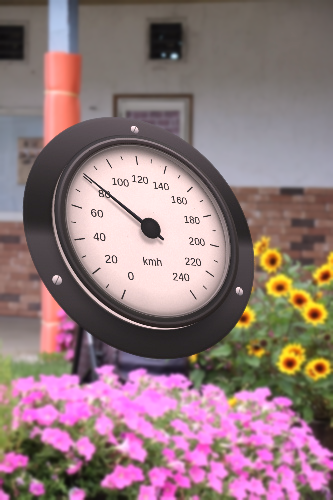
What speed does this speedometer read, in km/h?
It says 80 km/h
